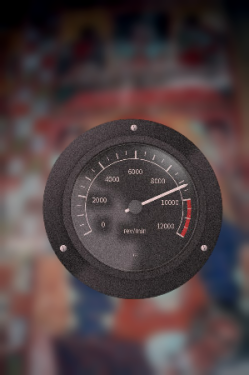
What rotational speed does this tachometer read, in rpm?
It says 9250 rpm
